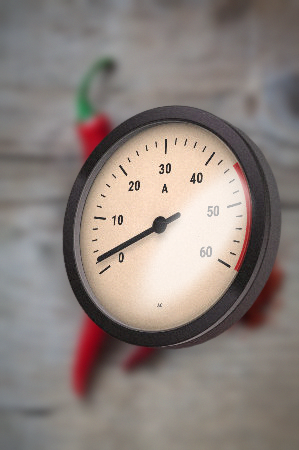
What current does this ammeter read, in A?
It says 2 A
